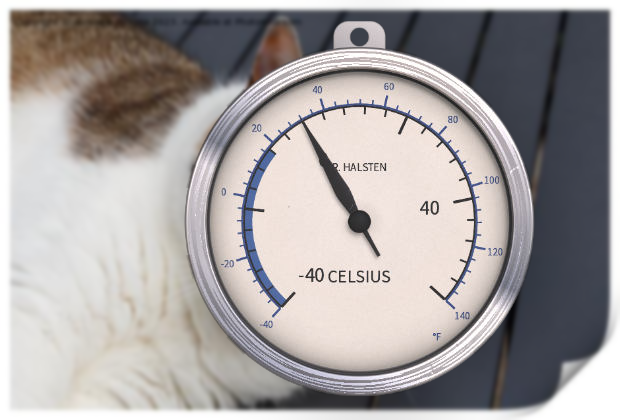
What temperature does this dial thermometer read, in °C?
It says 0 °C
